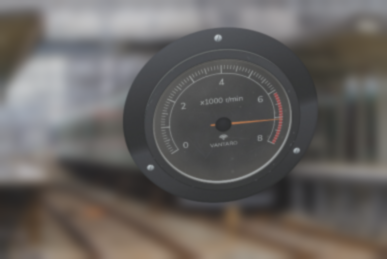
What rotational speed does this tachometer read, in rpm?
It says 7000 rpm
